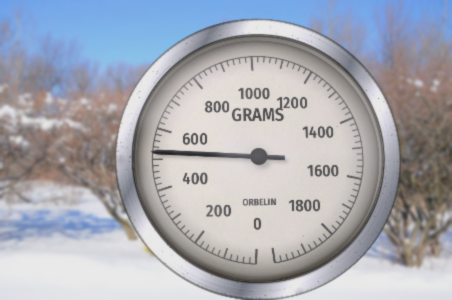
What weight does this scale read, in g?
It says 520 g
